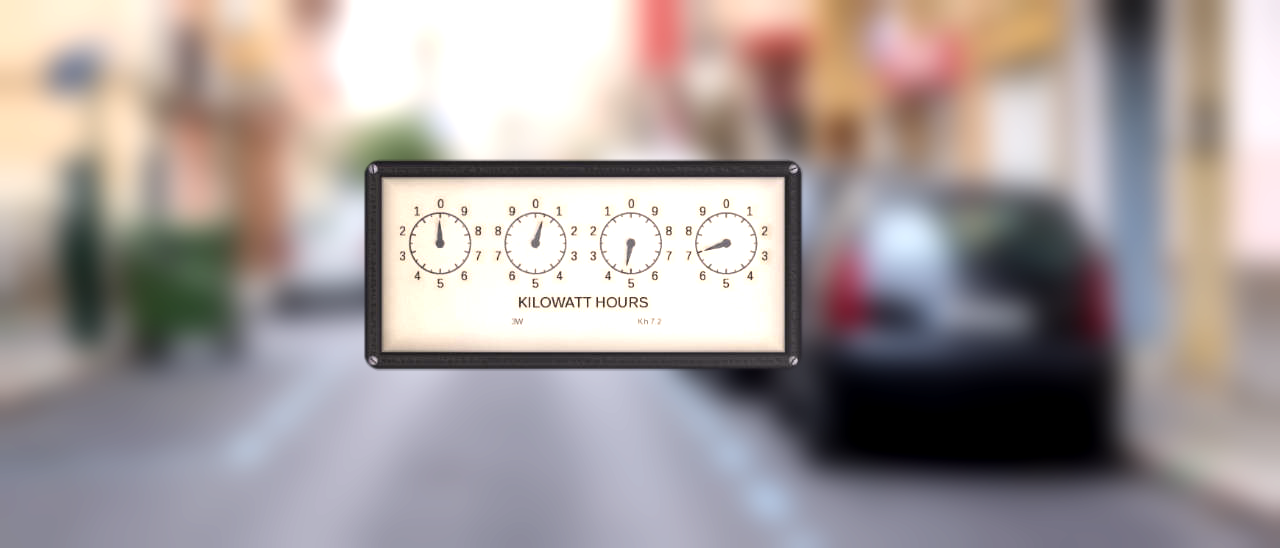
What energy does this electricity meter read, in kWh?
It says 47 kWh
